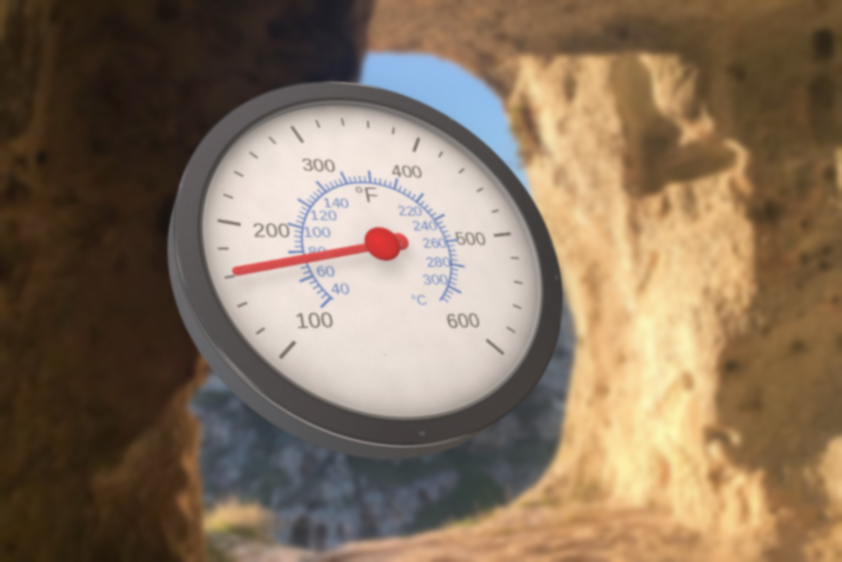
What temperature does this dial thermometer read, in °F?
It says 160 °F
